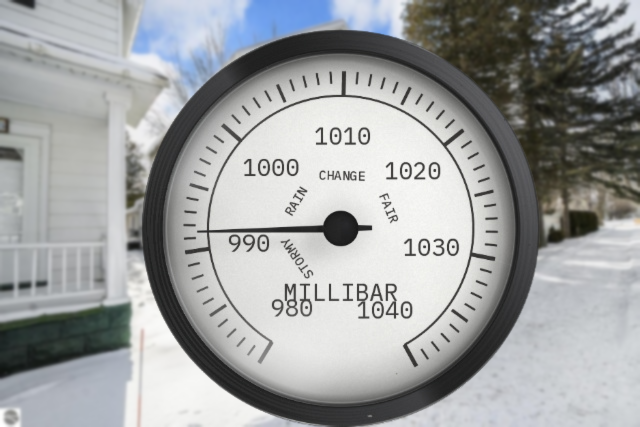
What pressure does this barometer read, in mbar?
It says 991.5 mbar
